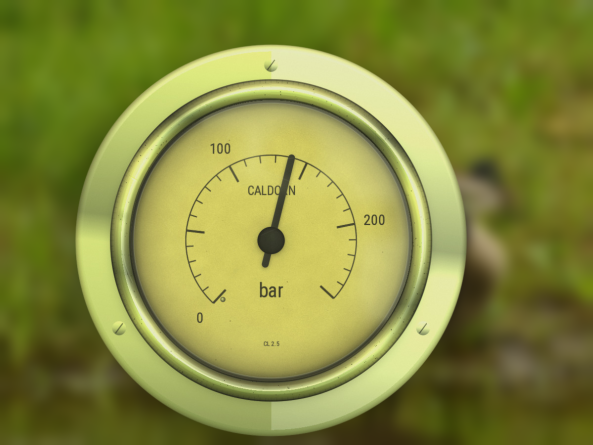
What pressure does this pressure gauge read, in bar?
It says 140 bar
